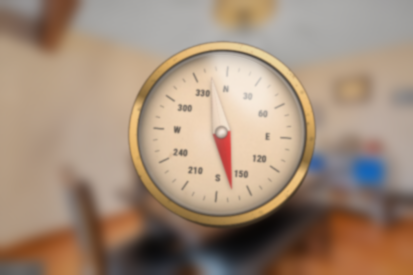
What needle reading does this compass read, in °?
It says 165 °
